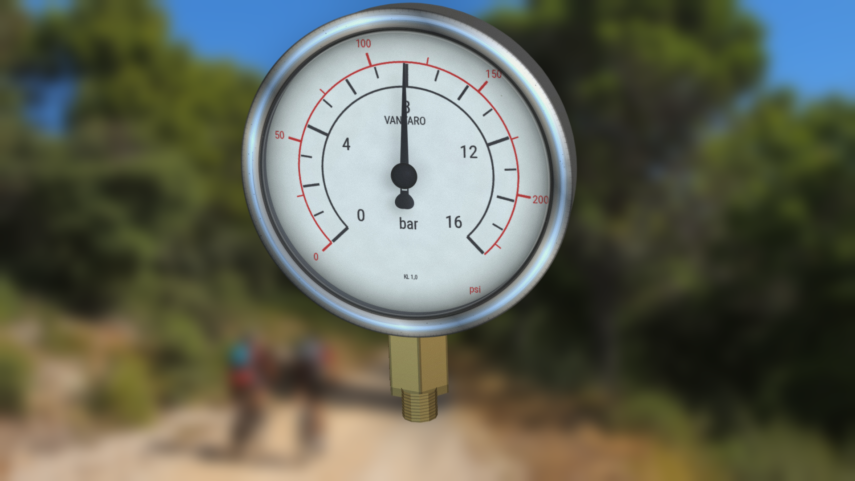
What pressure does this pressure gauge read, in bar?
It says 8 bar
